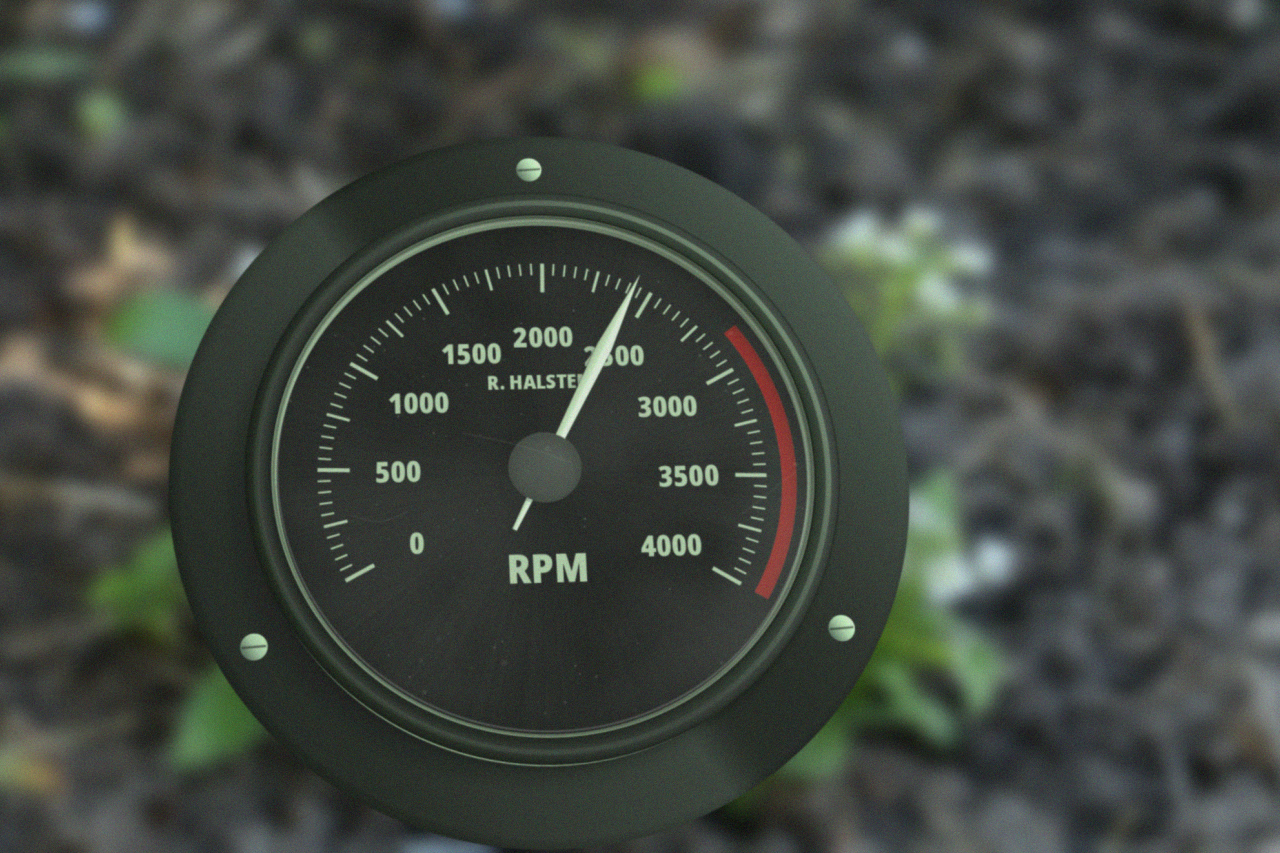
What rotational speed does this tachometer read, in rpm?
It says 2425 rpm
